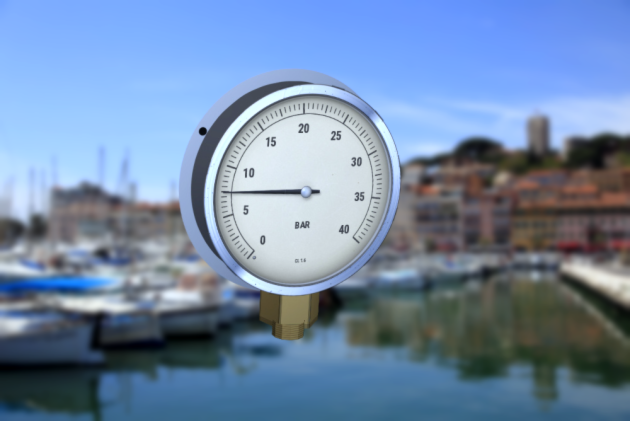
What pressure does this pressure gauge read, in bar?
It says 7.5 bar
